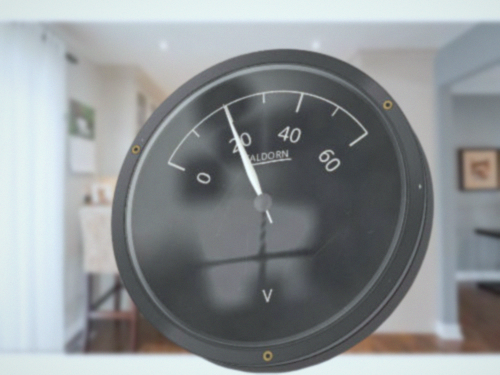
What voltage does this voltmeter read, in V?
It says 20 V
